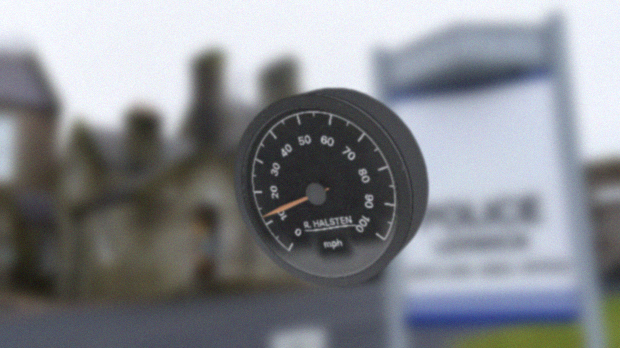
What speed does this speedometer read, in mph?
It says 12.5 mph
